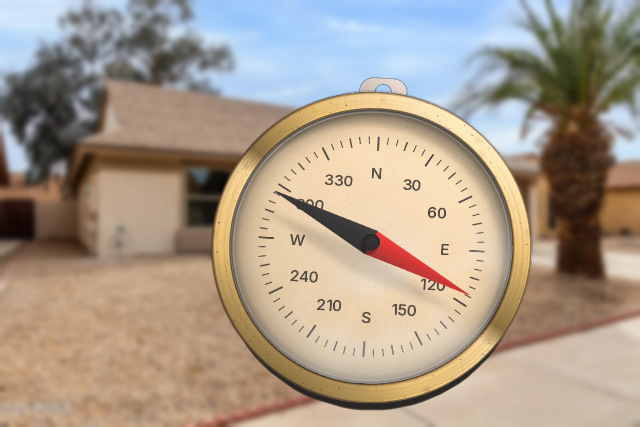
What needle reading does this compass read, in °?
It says 115 °
